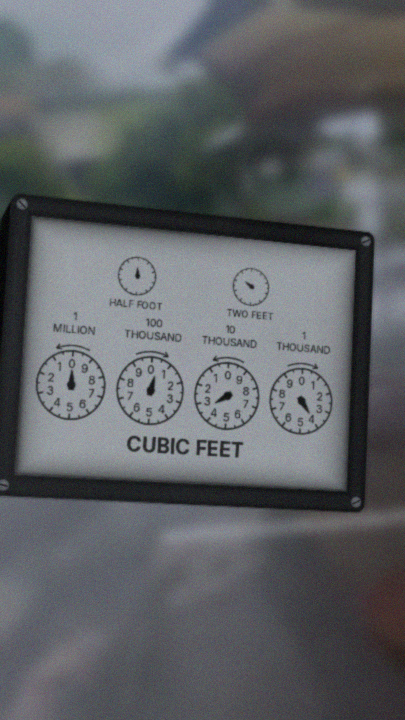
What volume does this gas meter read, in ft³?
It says 3400 ft³
